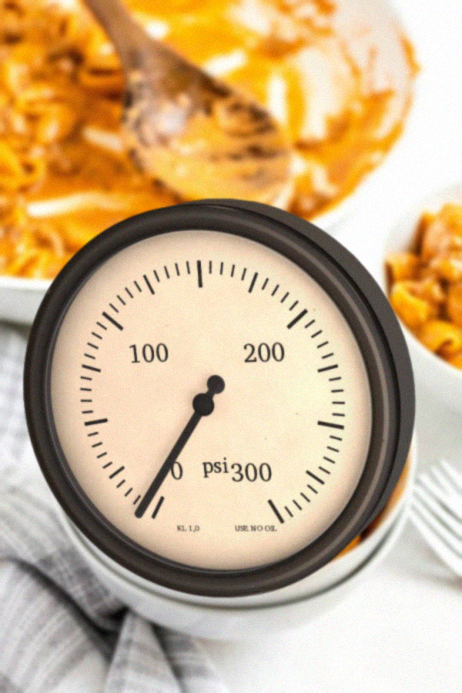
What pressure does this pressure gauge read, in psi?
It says 5 psi
